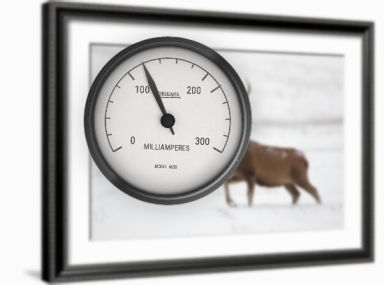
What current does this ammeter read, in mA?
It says 120 mA
